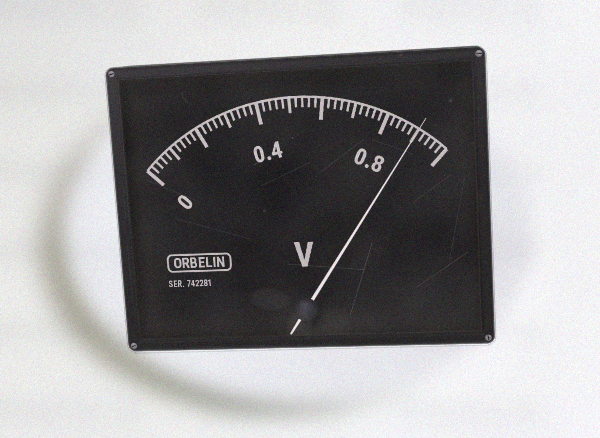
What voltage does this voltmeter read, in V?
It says 0.9 V
